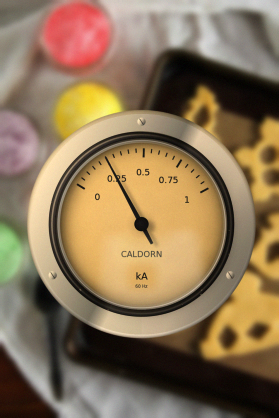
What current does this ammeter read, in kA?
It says 0.25 kA
